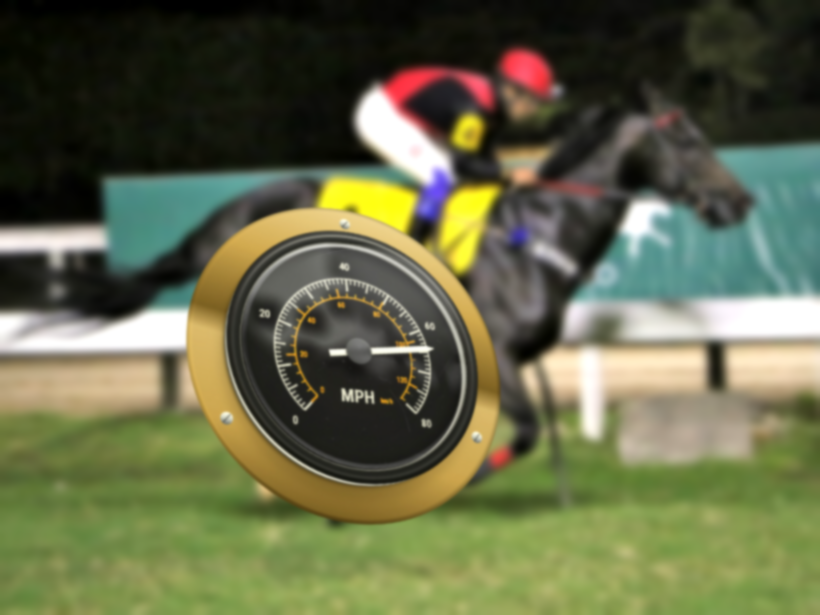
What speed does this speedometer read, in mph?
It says 65 mph
